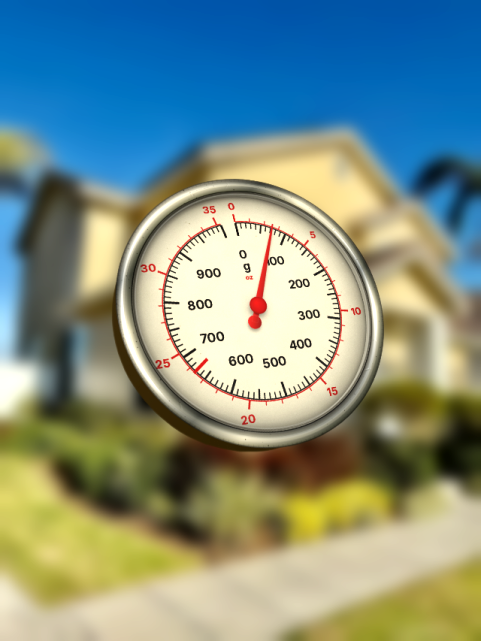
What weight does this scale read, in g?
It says 70 g
